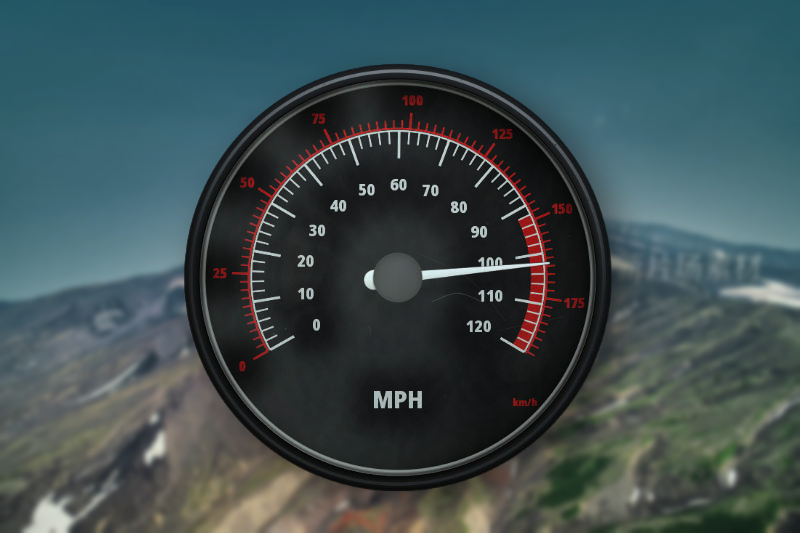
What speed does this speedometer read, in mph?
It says 102 mph
